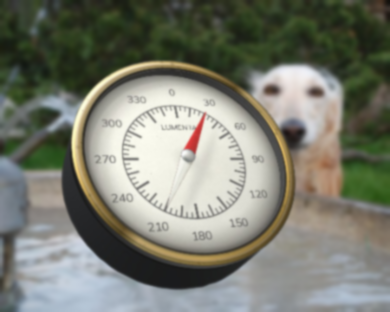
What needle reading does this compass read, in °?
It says 30 °
